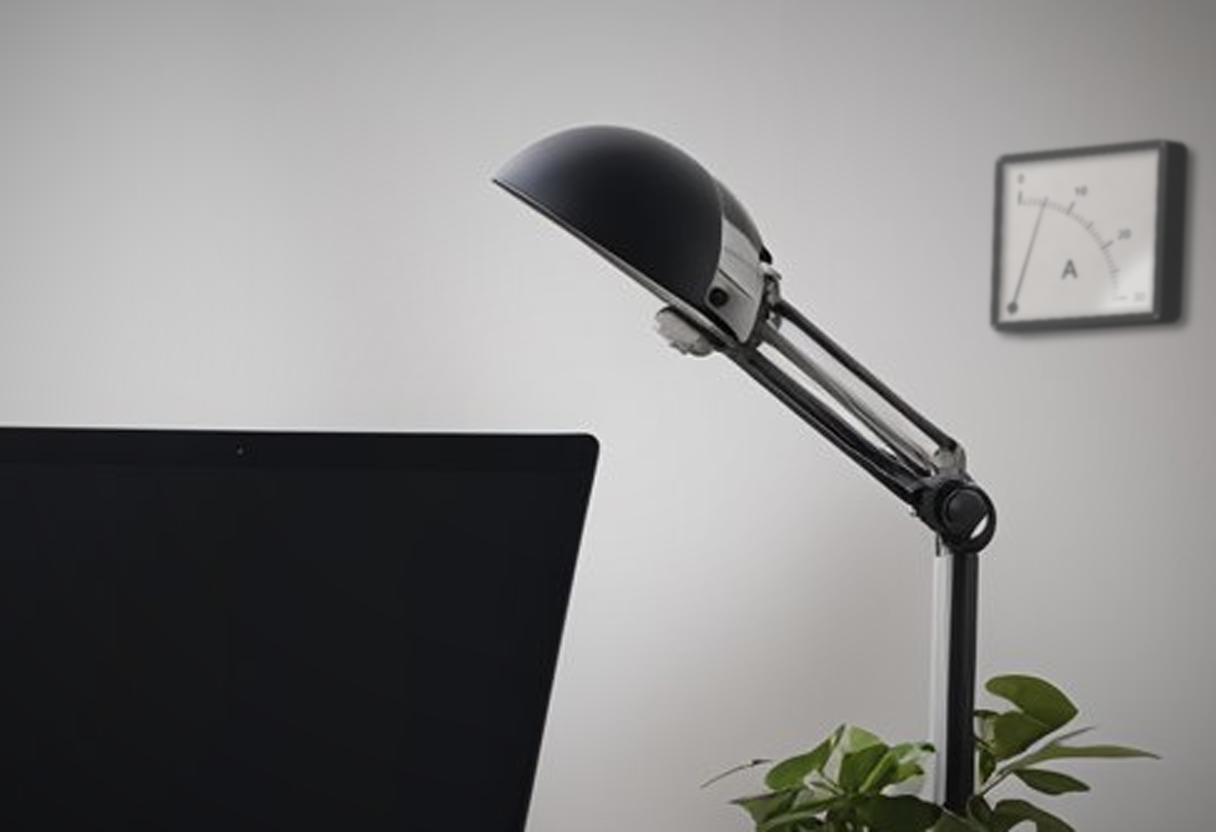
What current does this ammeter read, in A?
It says 5 A
